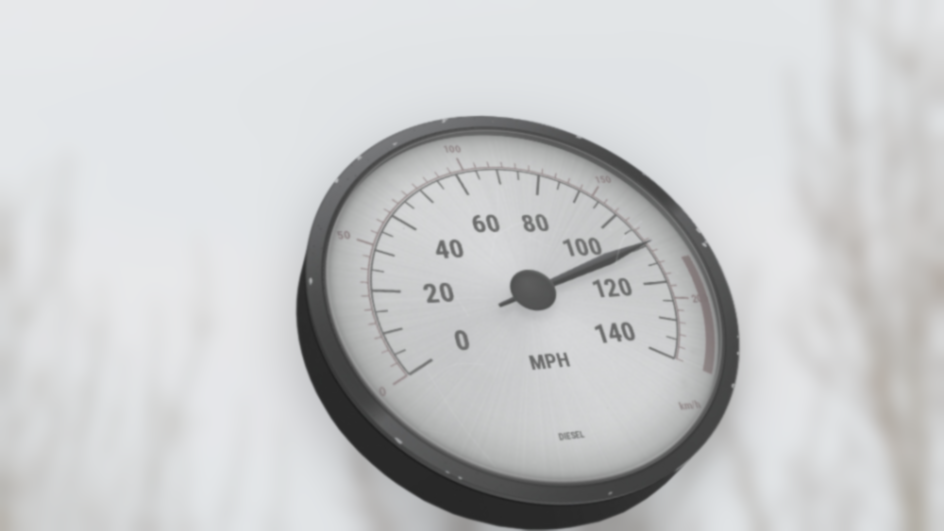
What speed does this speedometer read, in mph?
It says 110 mph
